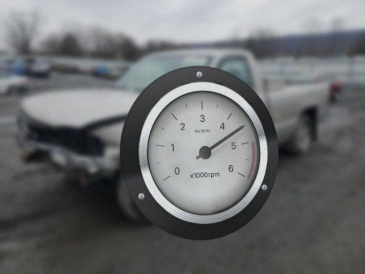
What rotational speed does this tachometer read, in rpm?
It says 4500 rpm
